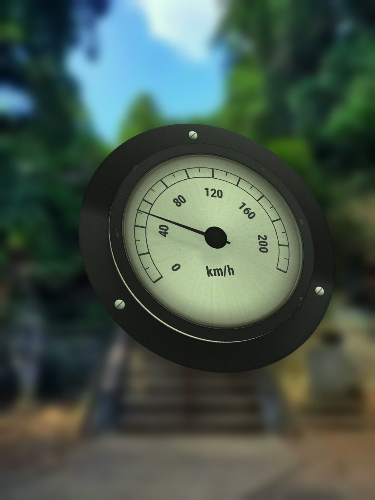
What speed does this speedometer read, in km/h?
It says 50 km/h
